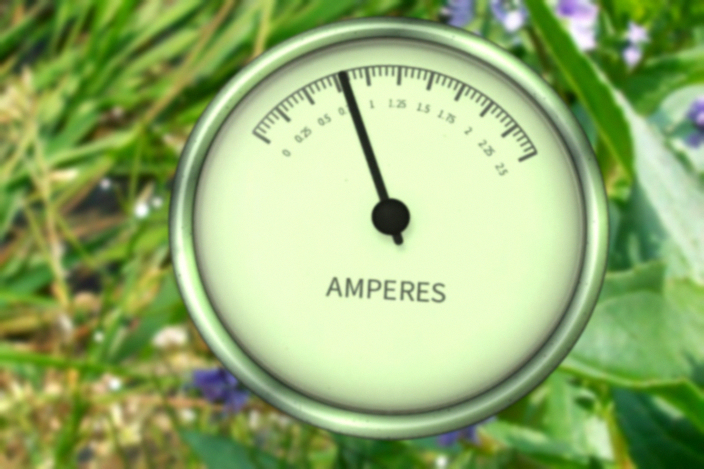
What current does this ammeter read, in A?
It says 0.8 A
